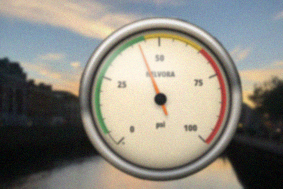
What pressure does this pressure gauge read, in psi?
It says 42.5 psi
